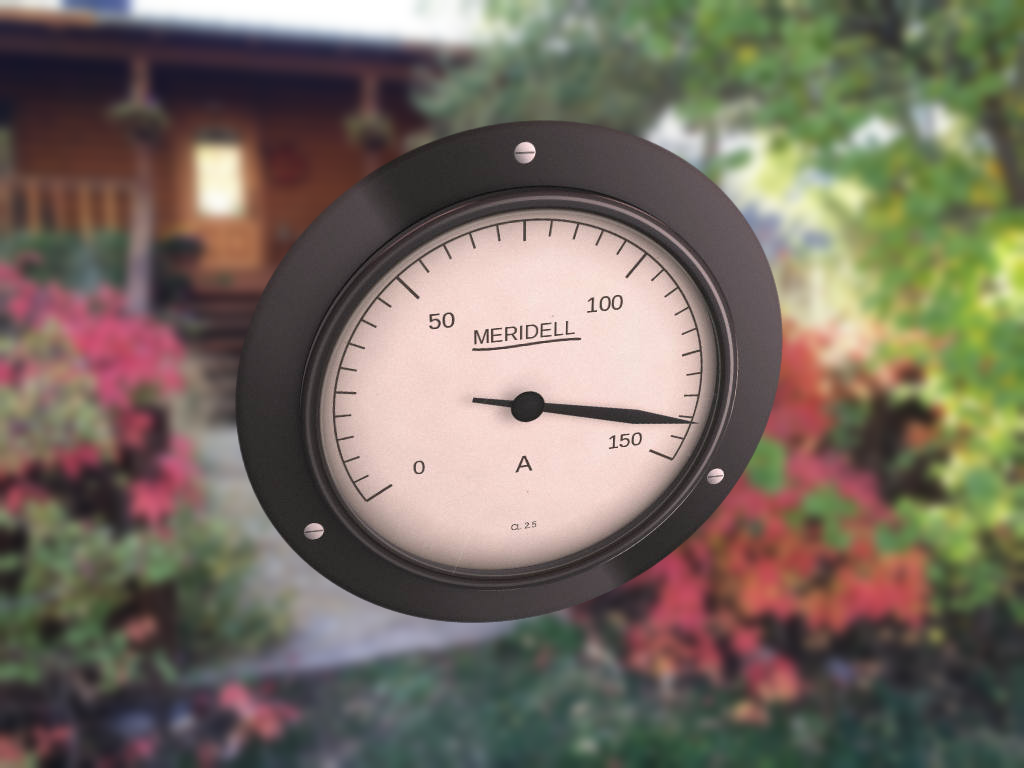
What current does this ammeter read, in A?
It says 140 A
